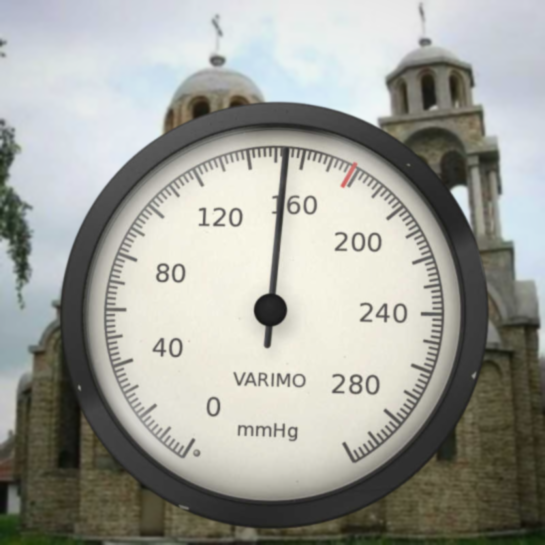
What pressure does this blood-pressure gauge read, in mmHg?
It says 154 mmHg
